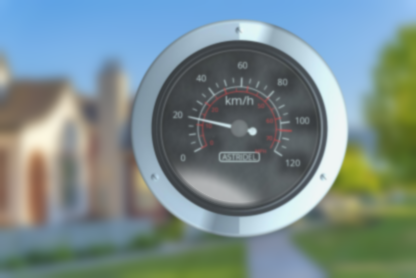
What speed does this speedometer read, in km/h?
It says 20 km/h
